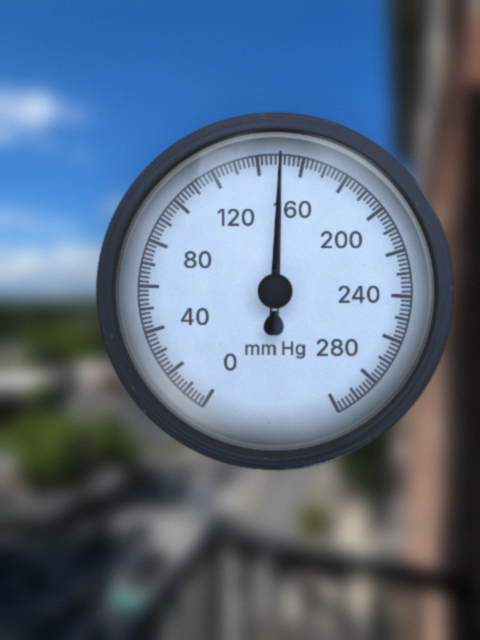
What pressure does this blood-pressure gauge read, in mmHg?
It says 150 mmHg
